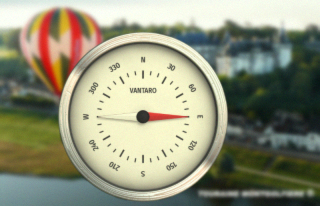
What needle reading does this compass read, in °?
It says 90 °
